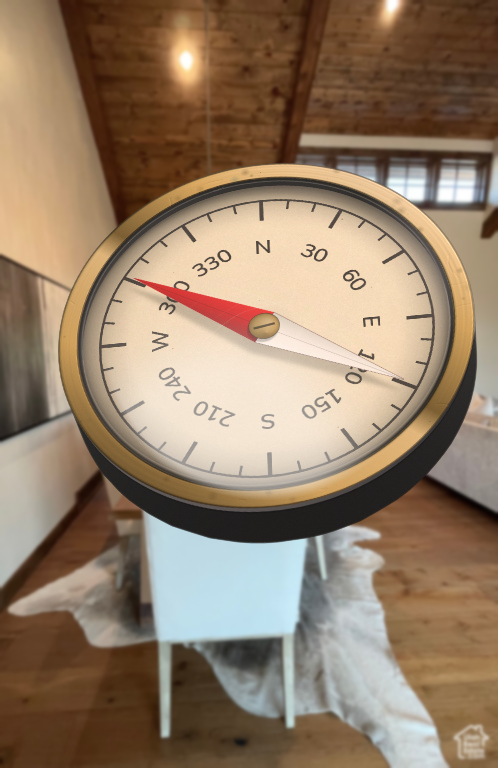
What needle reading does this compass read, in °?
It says 300 °
